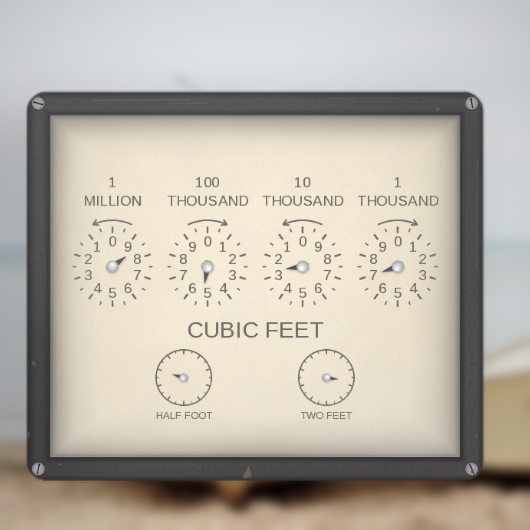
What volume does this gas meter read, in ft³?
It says 852700 ft³
